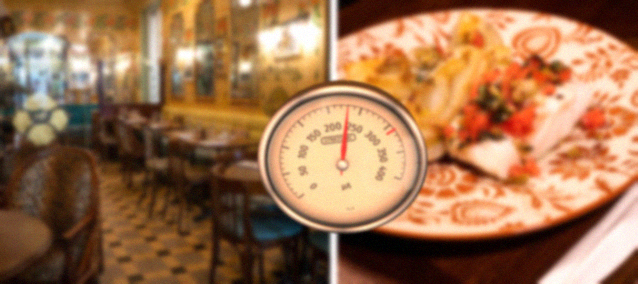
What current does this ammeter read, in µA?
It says 230 µA
